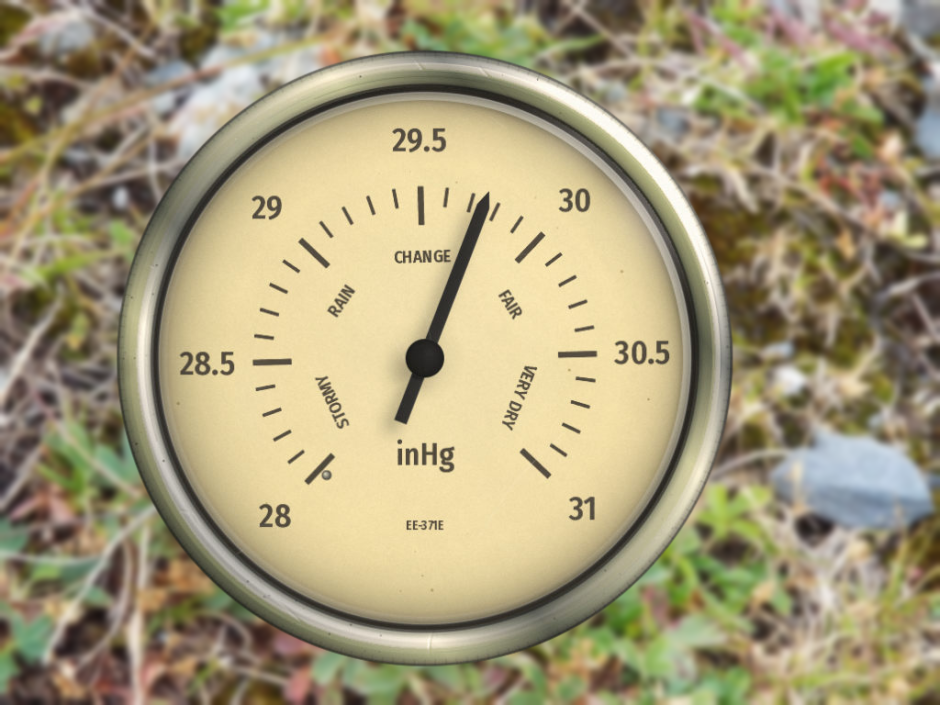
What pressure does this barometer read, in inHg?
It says 29.75 inHg
